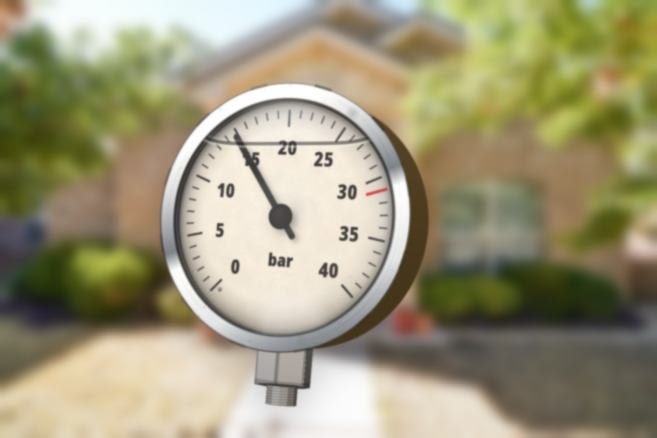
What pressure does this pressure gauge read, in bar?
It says 15 bar
